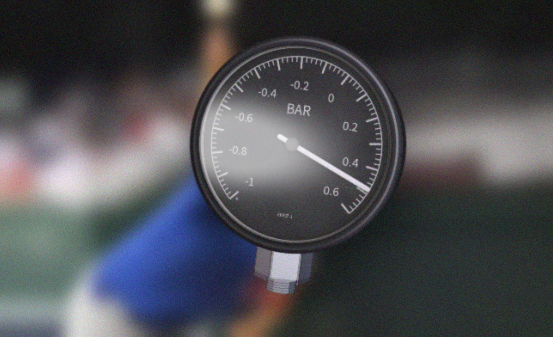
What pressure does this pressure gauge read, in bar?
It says 0.48 bar
